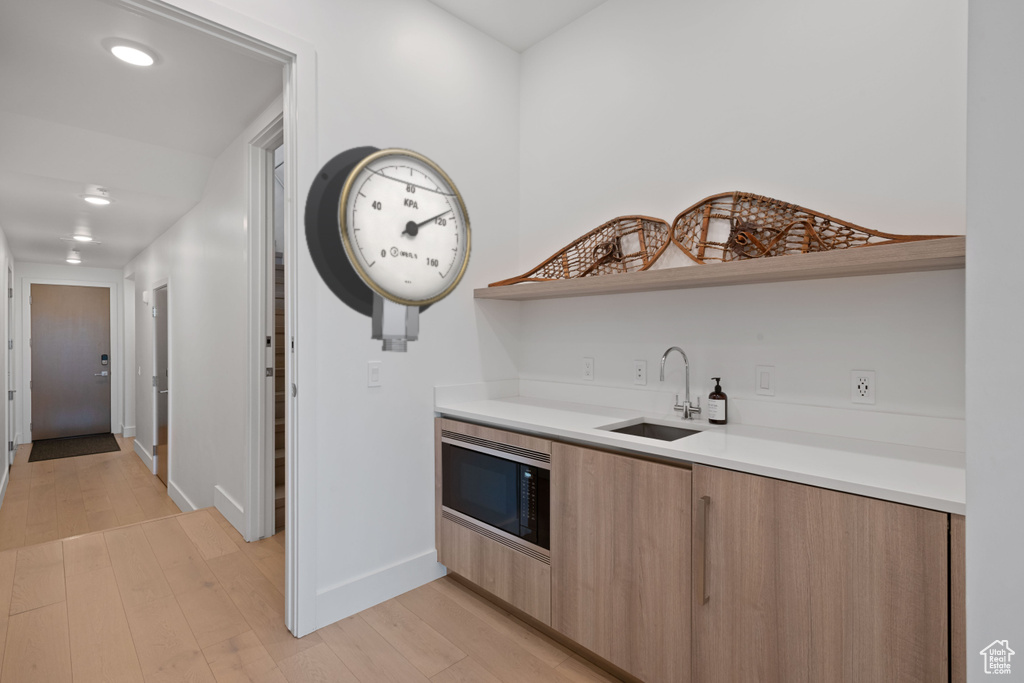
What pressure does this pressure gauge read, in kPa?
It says 115 kPa
